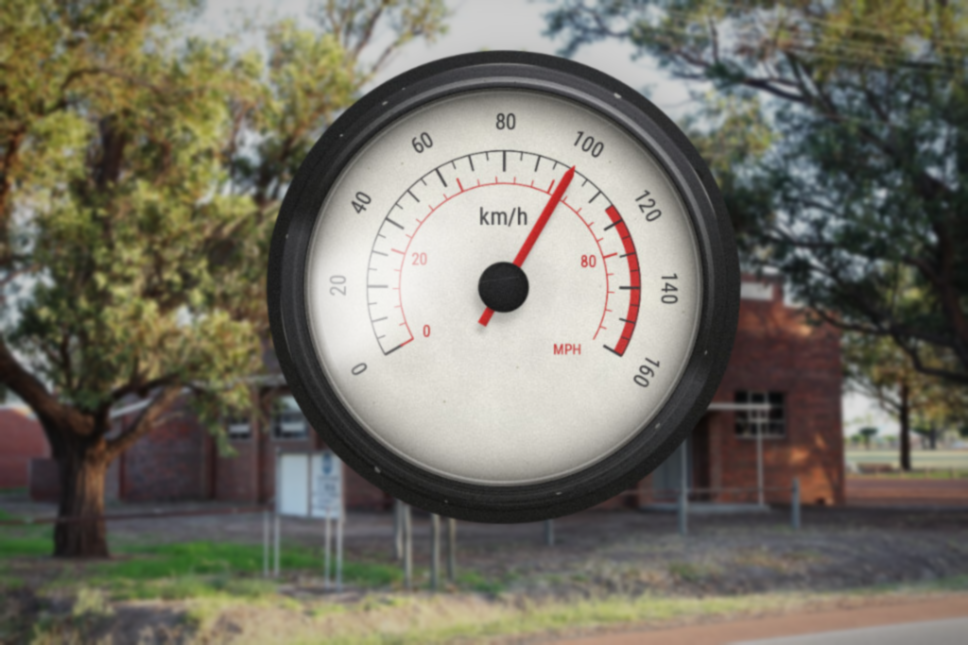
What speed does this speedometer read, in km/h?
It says 100 km/h
